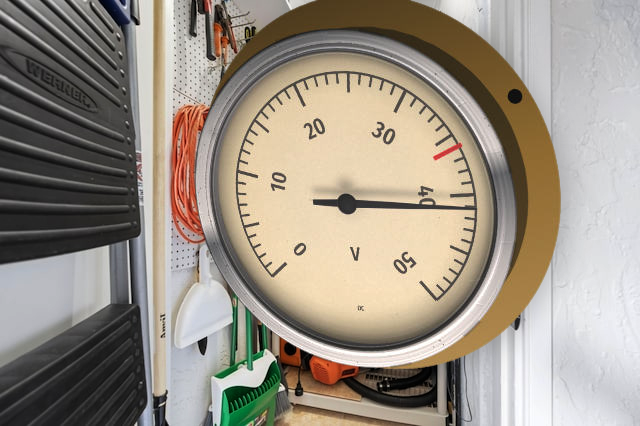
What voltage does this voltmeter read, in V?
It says 41 V
